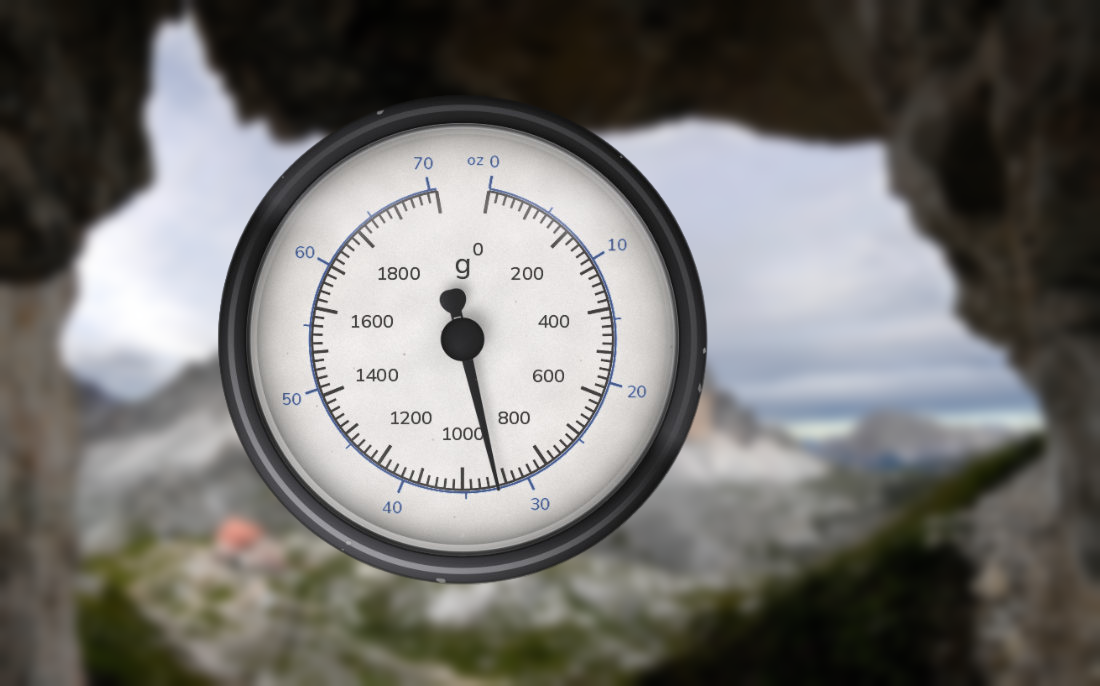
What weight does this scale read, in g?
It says 920 g
